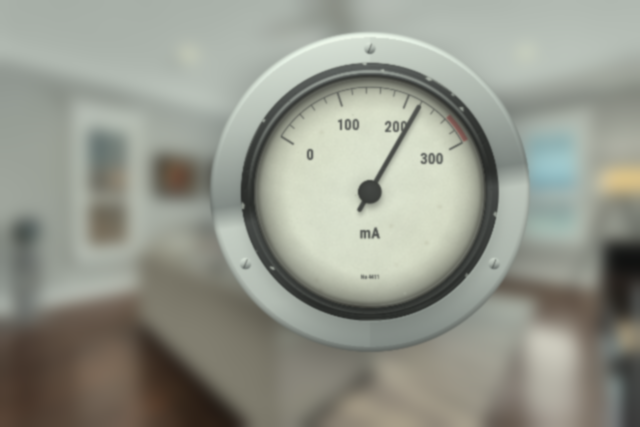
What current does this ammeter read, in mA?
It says 220 mA
